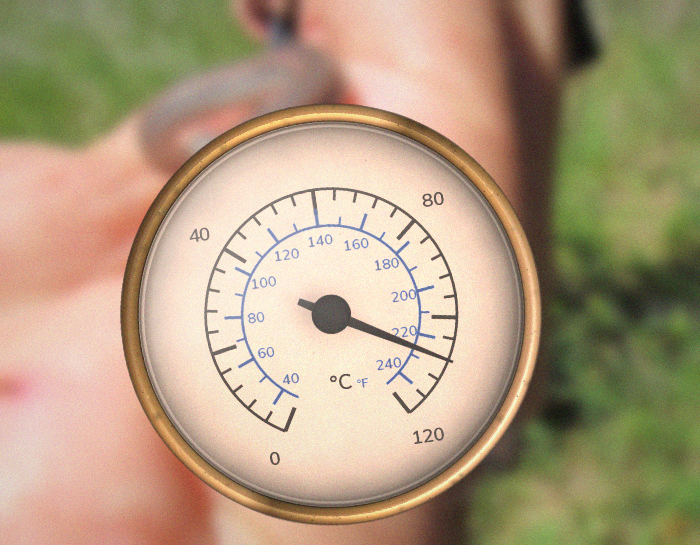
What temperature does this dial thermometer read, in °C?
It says 108 °C
